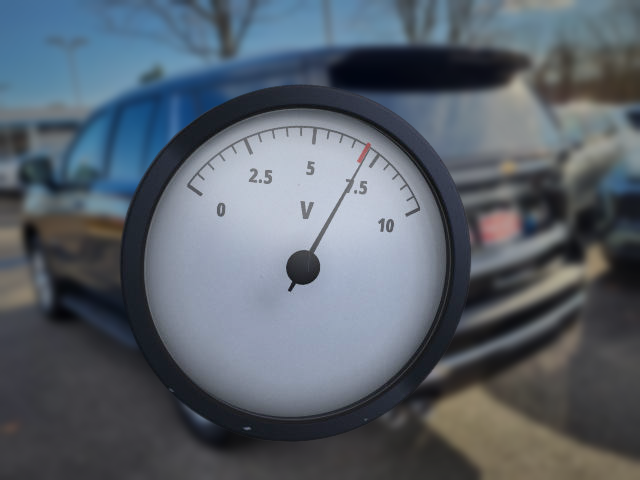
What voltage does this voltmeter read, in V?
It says 7 V
